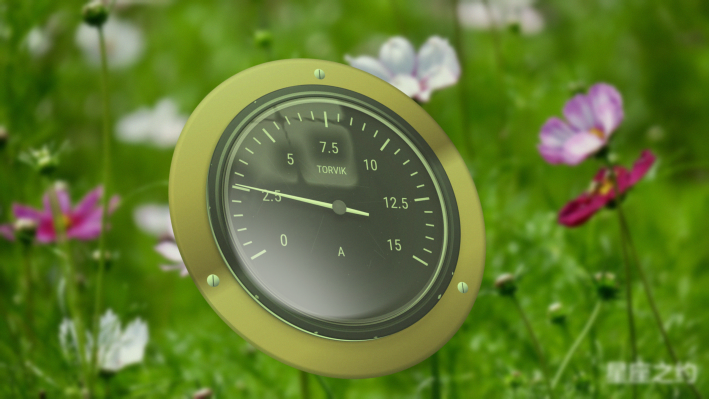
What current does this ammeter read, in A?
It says 2.5 A
